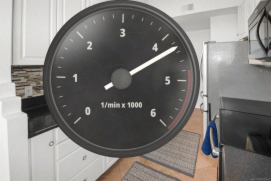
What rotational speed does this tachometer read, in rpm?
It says 4300 rpm
